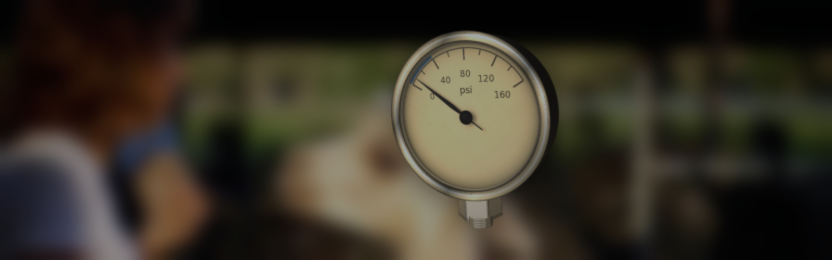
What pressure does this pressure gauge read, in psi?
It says 10 psi
